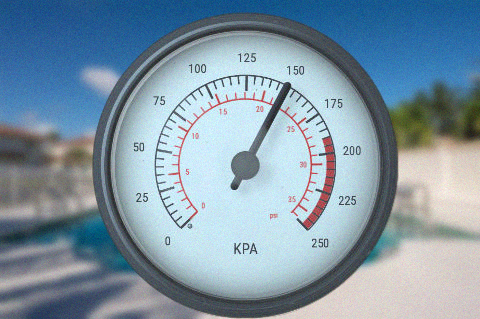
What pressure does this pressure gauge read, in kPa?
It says 150 kPa
